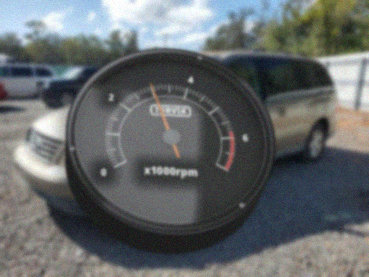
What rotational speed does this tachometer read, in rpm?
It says 3000 rpm
